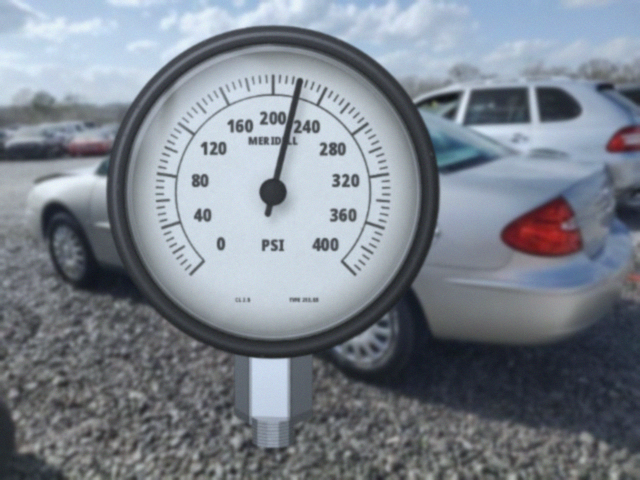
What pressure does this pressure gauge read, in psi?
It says 220 psi
